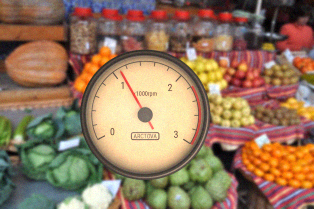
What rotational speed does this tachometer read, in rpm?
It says 1100 rpm
